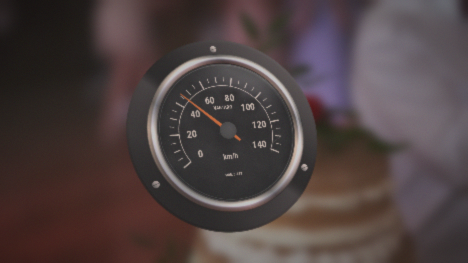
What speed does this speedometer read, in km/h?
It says 45 km/h
